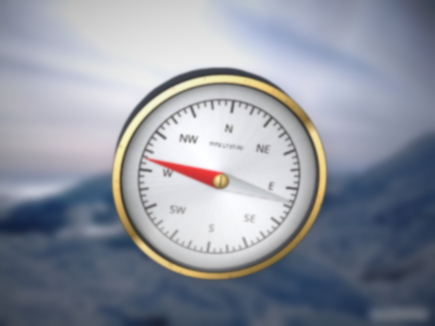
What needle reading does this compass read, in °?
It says 280 °
